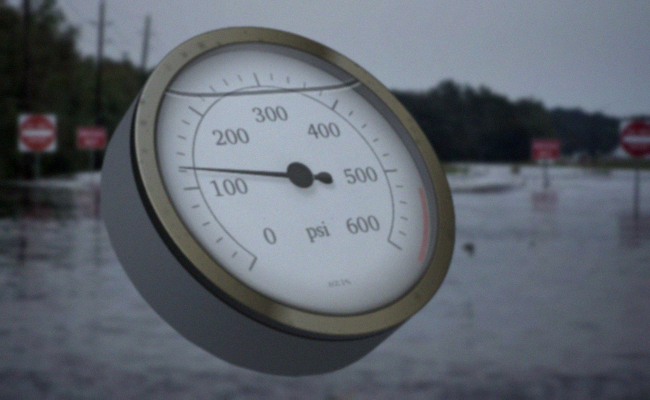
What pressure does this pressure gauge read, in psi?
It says 120 psi
